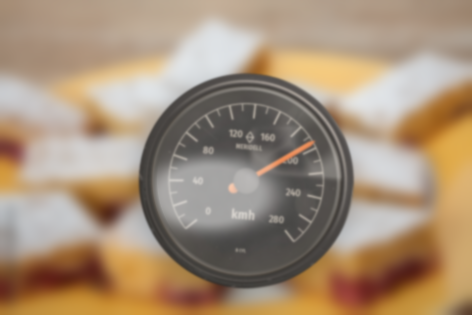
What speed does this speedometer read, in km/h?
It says 195 km/h
